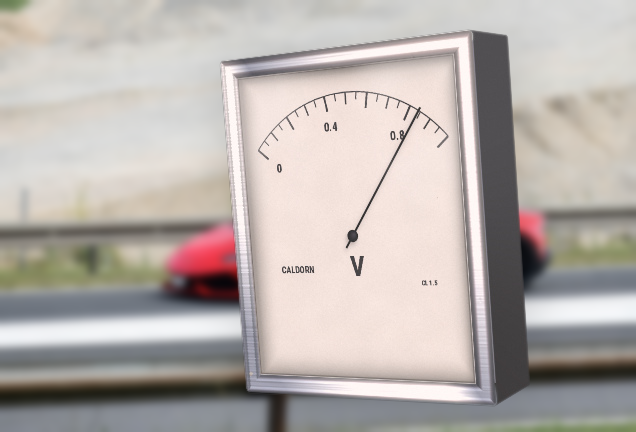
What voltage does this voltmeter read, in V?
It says 0.85 V
